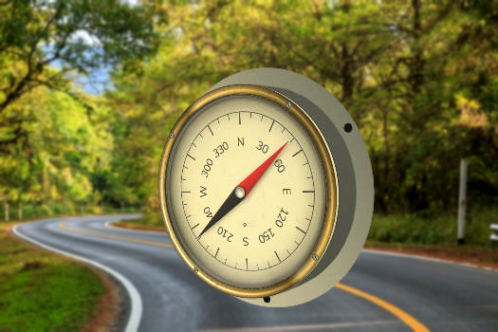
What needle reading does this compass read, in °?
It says 50 °
